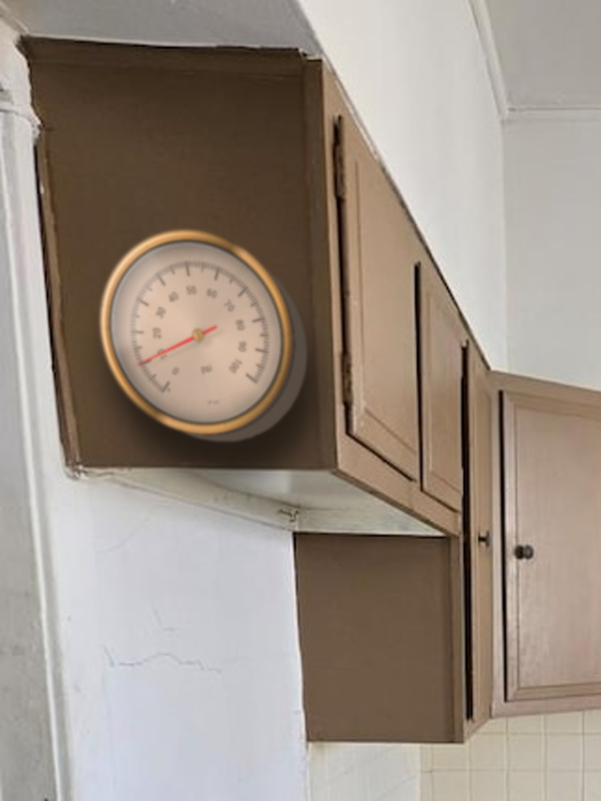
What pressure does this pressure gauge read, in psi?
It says 10 psi
